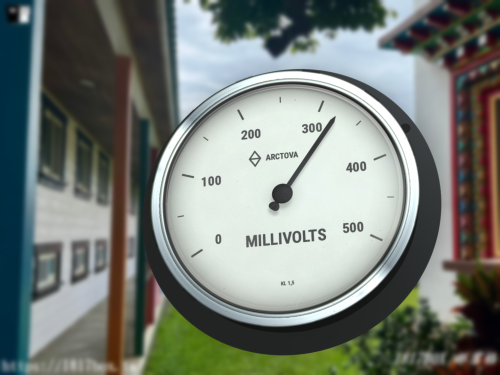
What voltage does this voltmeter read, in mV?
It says 325 mV
